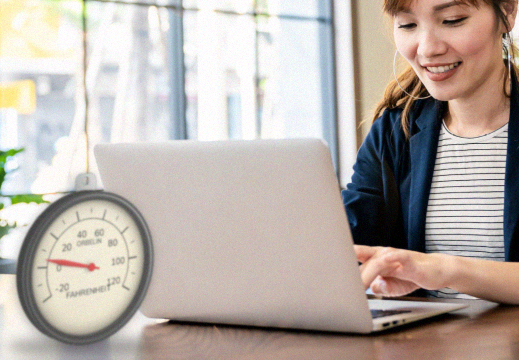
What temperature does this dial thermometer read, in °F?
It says 5 °F
